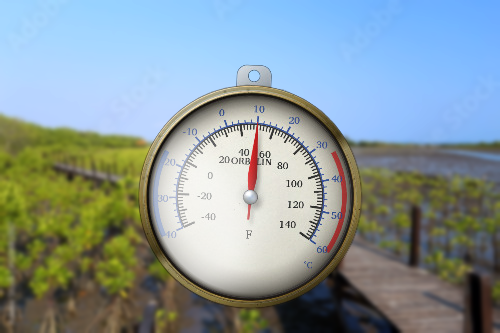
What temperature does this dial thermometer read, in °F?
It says 50 °F
